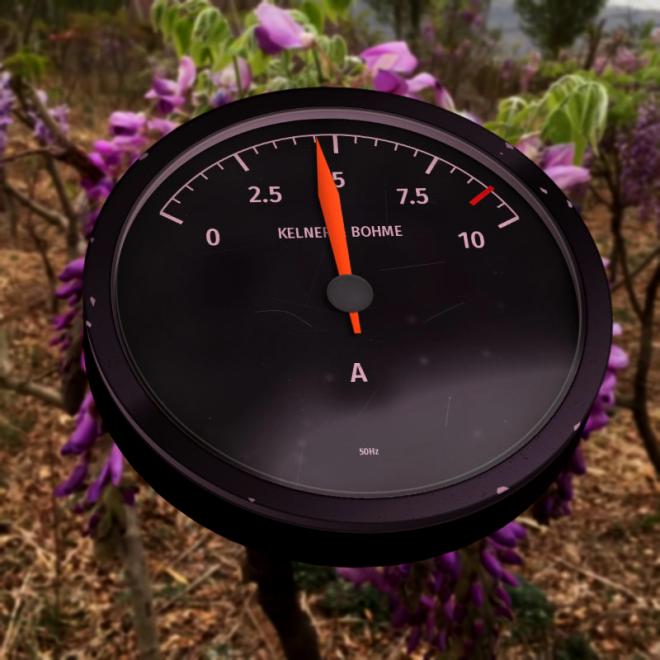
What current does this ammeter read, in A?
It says 4.5 A
